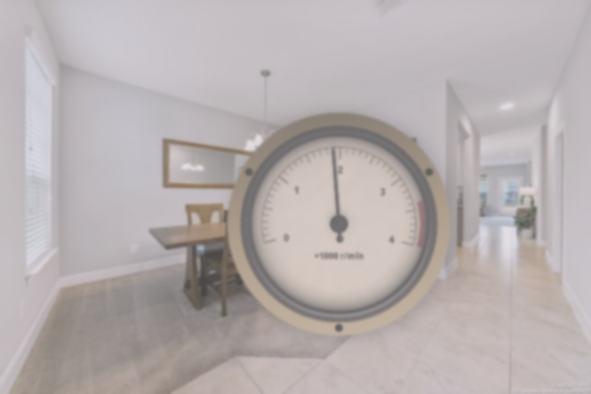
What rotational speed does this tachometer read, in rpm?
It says 1900 rpm
